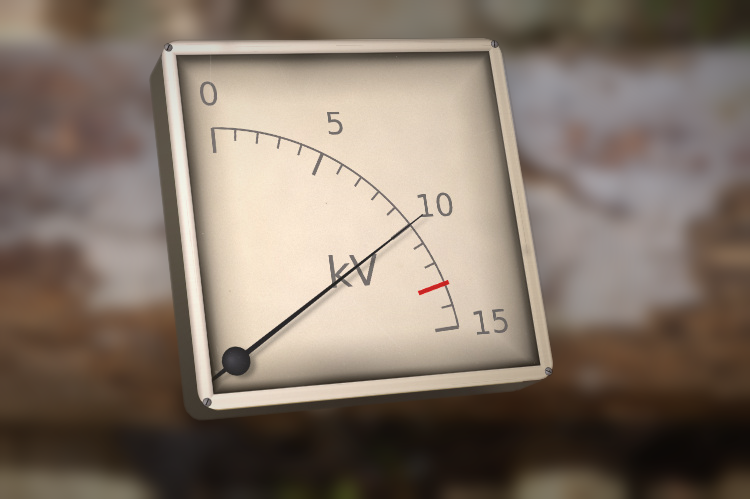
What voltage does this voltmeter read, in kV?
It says 10 kV
